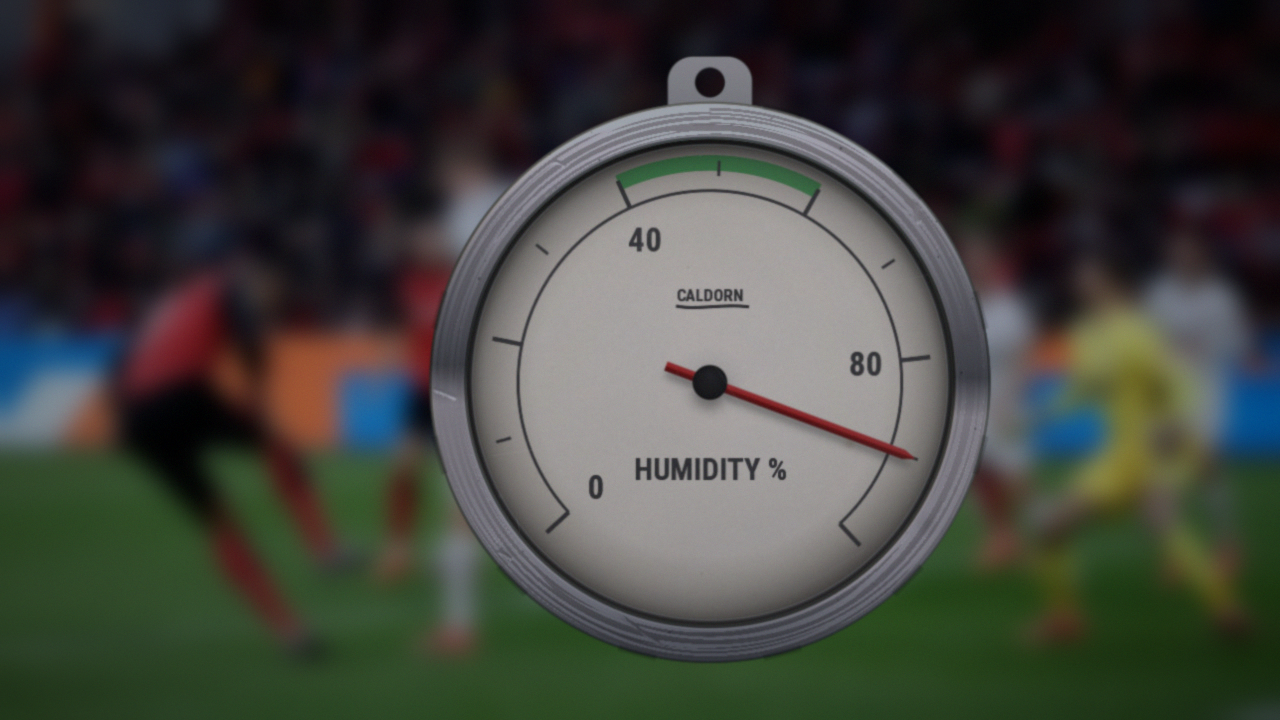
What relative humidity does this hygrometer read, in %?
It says 90 %
